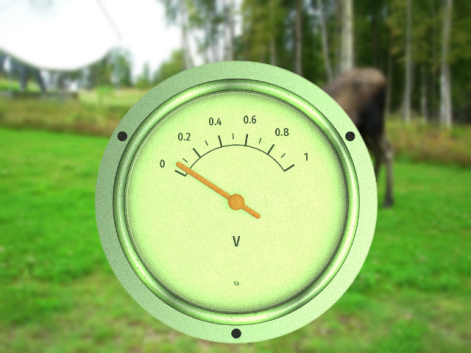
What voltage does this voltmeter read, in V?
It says 0.05 V
